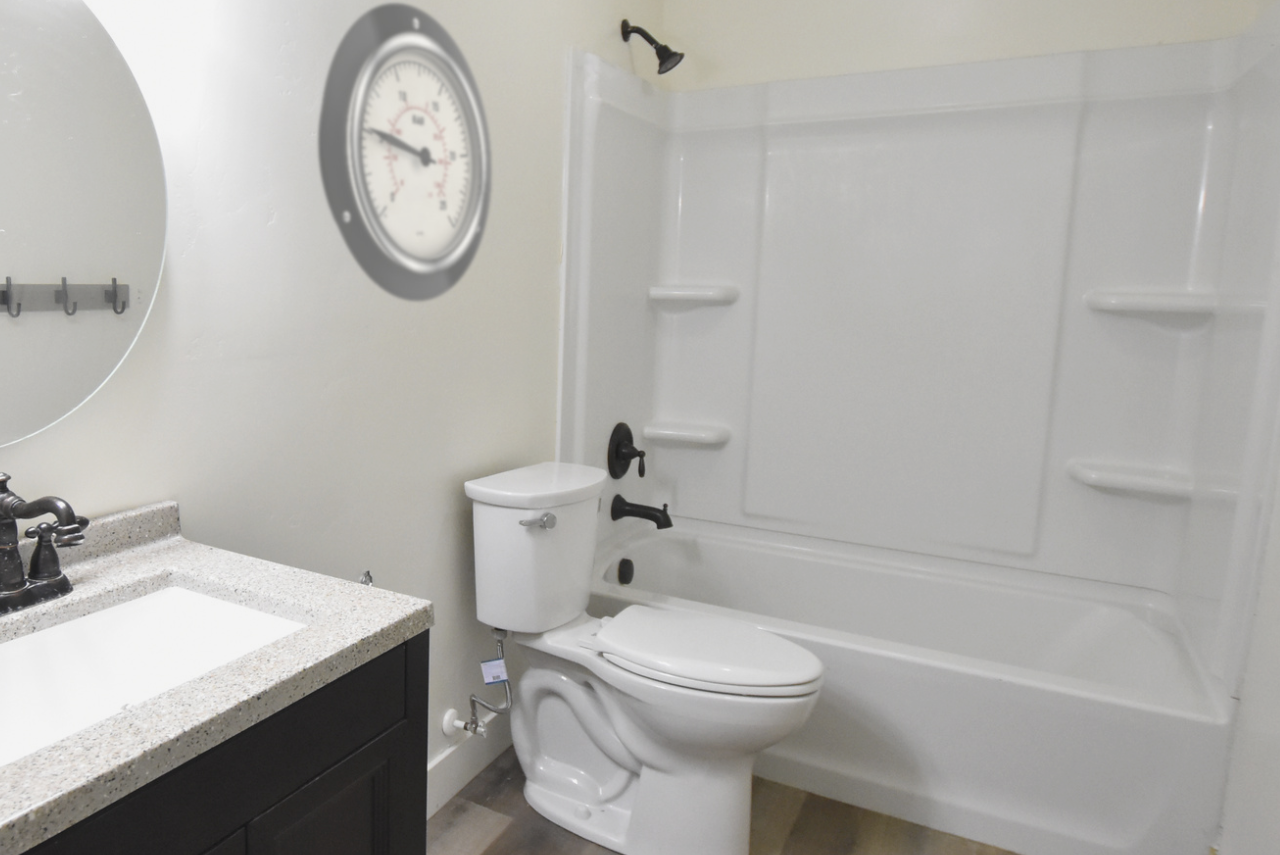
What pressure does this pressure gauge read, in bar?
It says 5 bar
